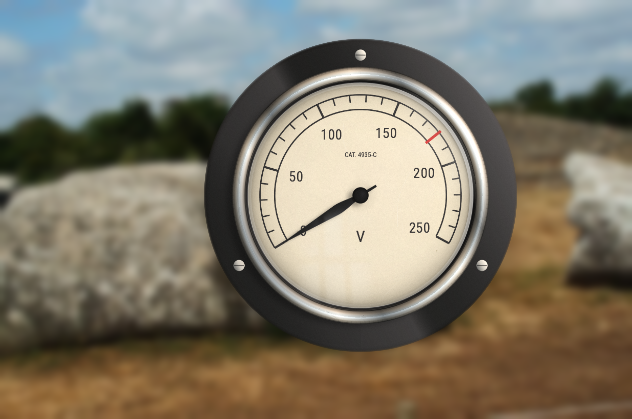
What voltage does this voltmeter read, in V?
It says 0 V
